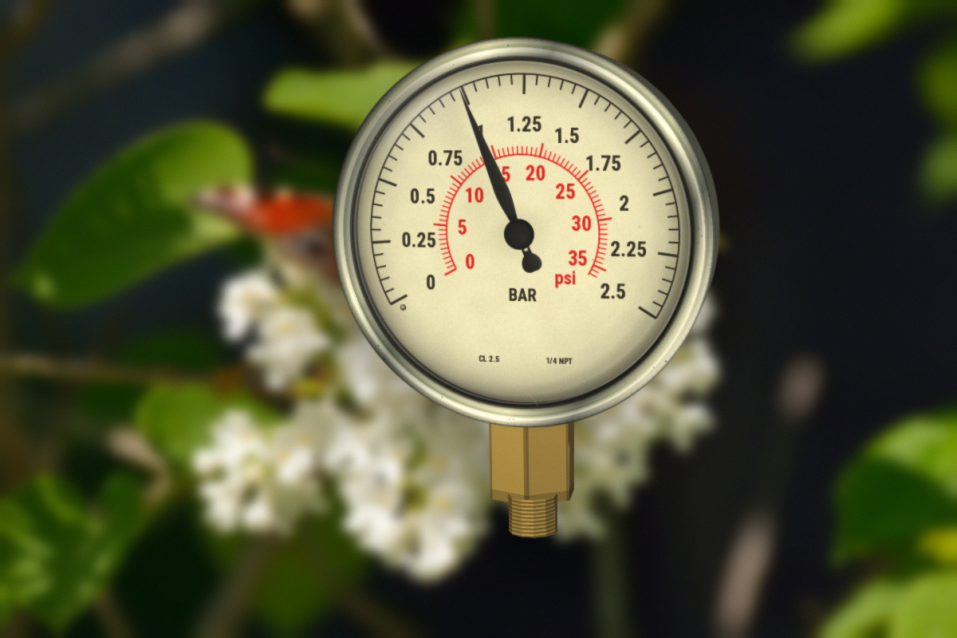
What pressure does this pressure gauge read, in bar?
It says 1 bar
